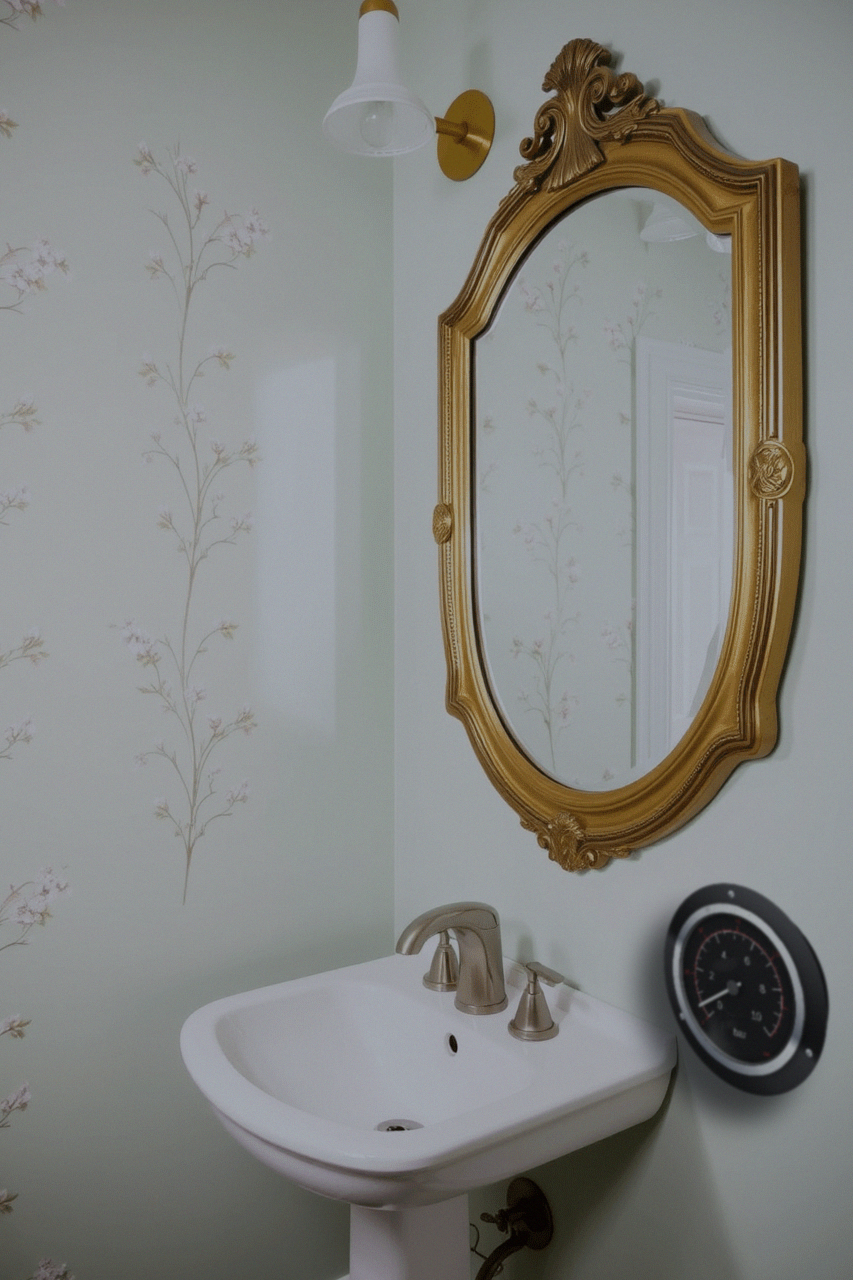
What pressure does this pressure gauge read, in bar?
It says 0.5 bar
